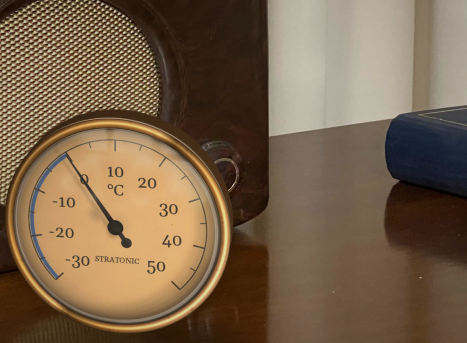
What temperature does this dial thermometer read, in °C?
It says 0 °C
